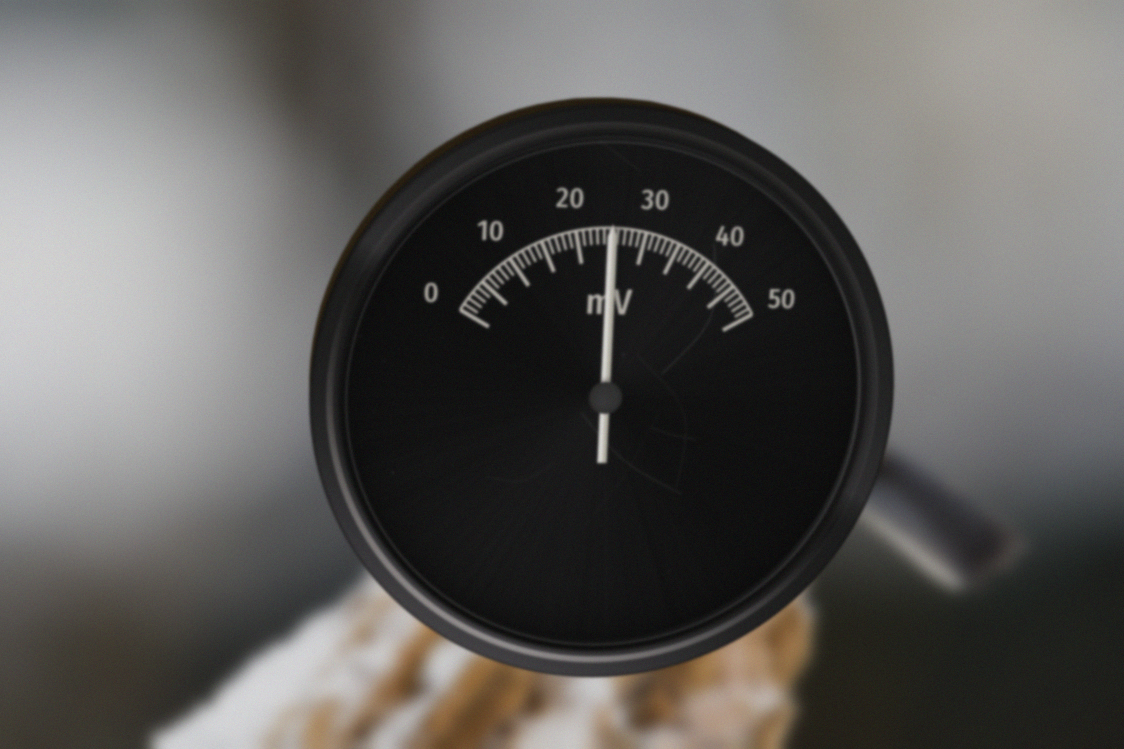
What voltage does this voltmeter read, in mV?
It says 25 mV
